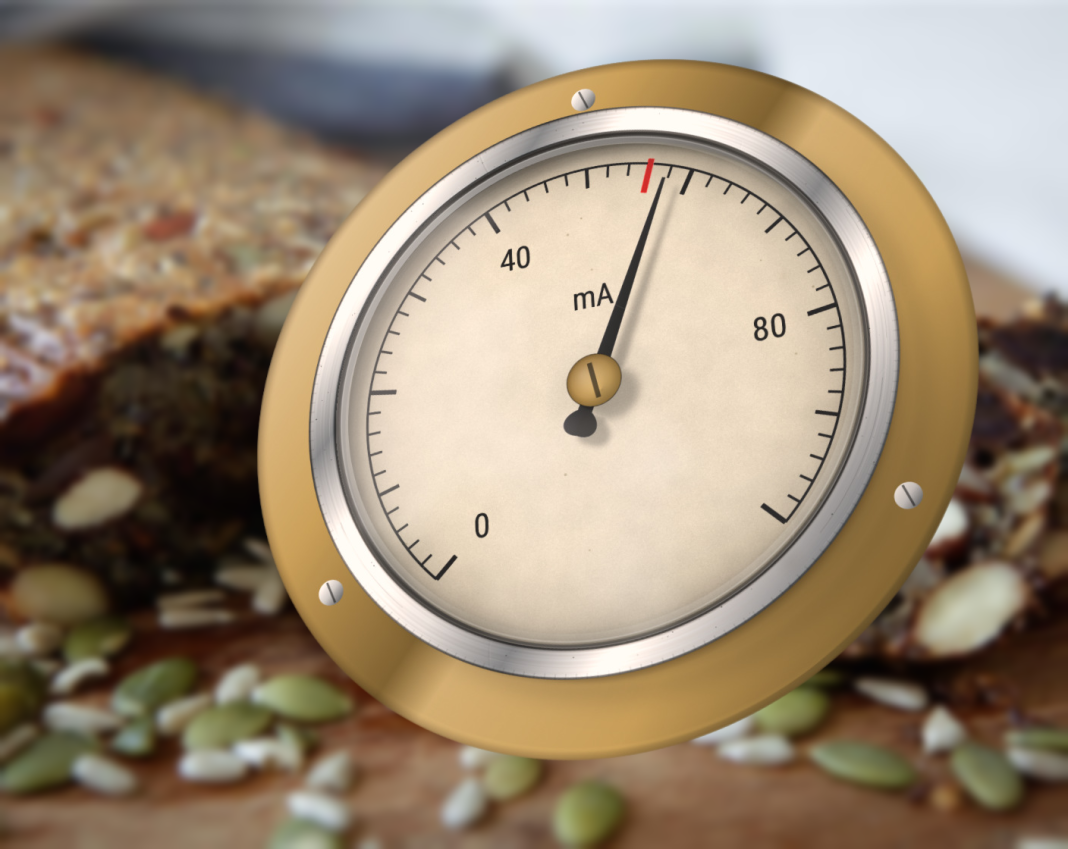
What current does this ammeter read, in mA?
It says 58 mA
